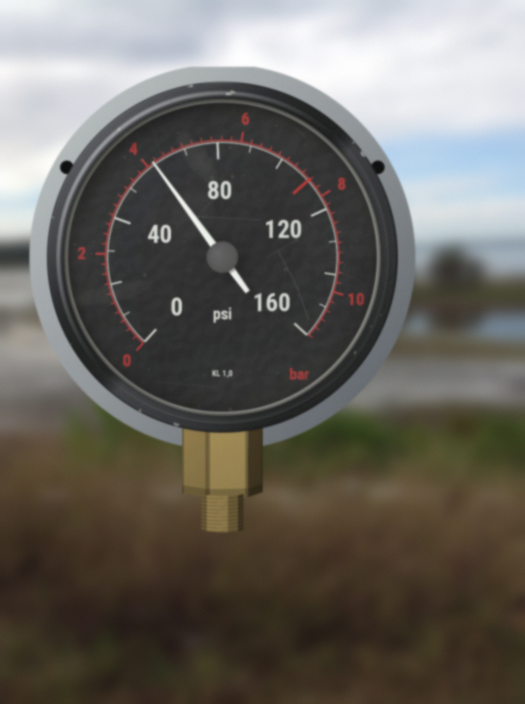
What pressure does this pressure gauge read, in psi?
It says 60 psi
